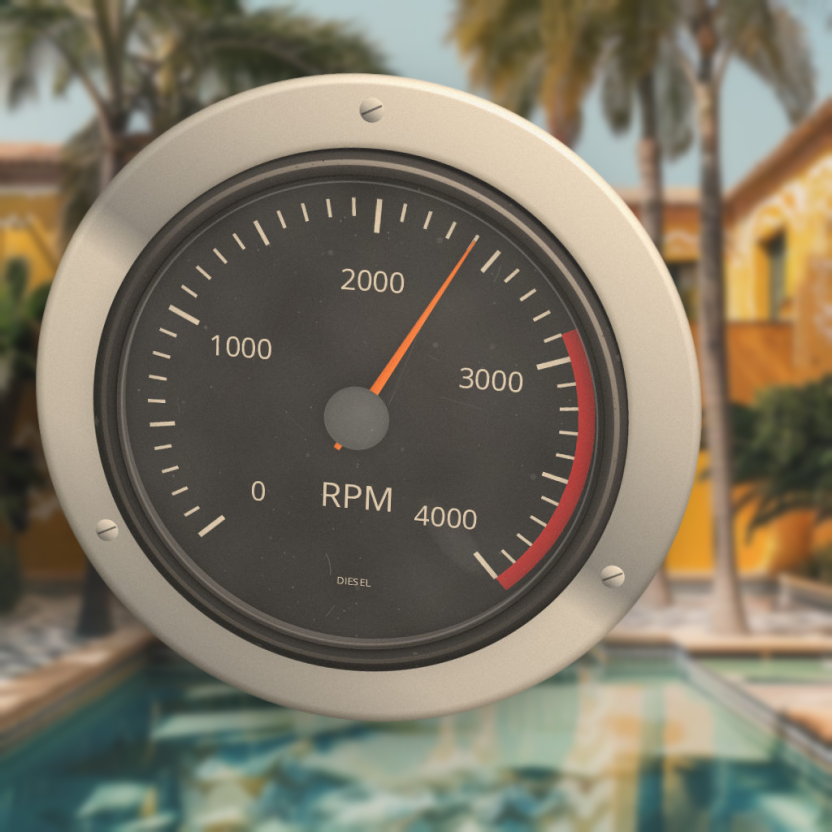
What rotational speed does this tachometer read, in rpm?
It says 2400 rpm
